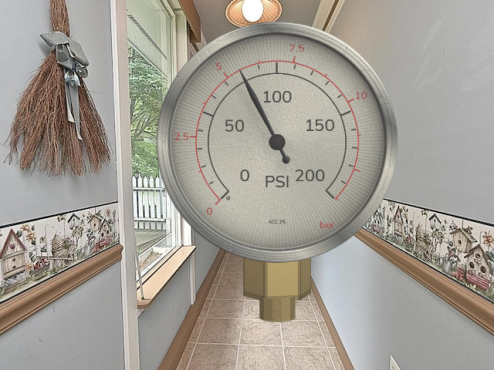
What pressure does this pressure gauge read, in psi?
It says 80 psi
